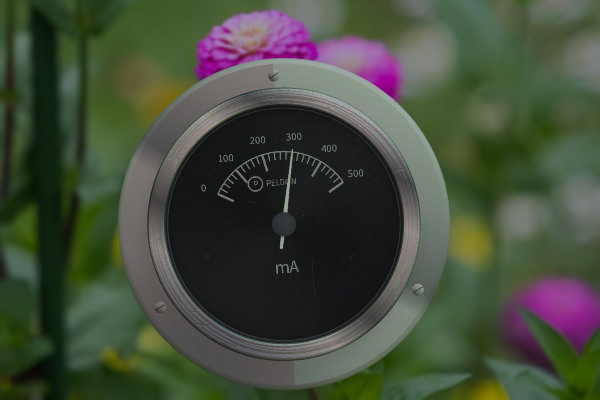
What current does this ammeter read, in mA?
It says 300 mA
